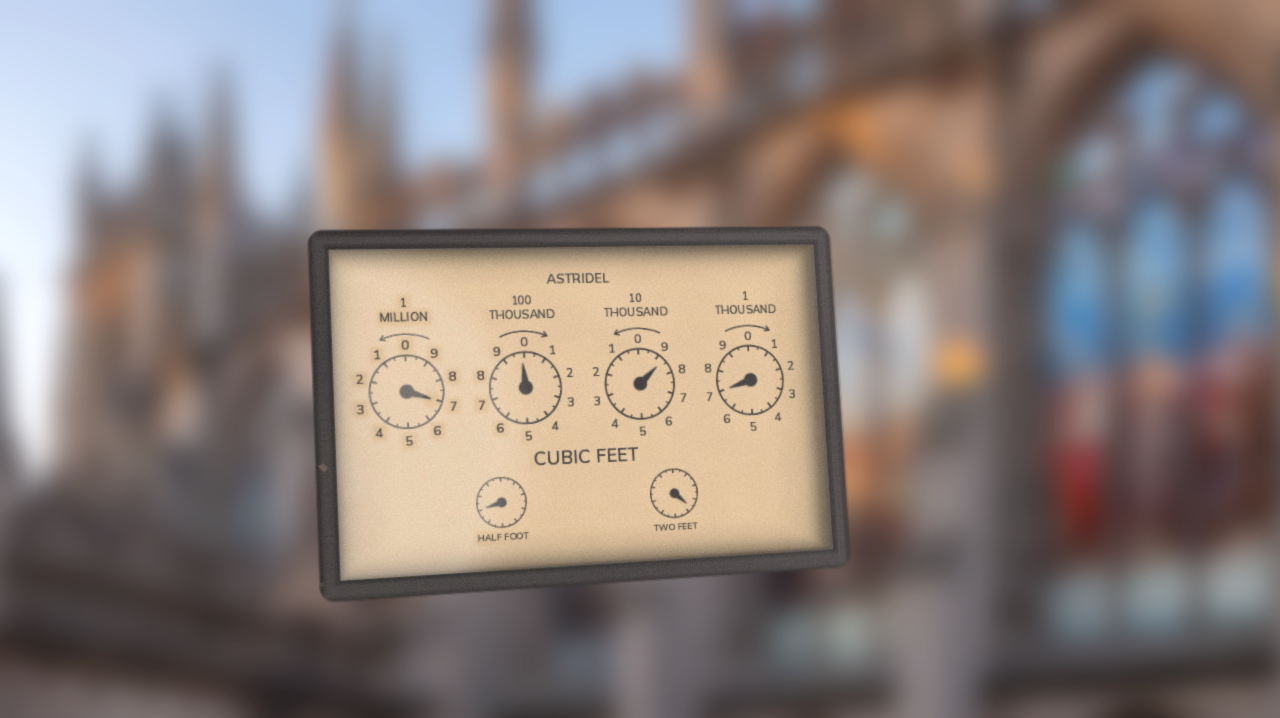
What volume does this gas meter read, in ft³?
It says 698700 ft³
